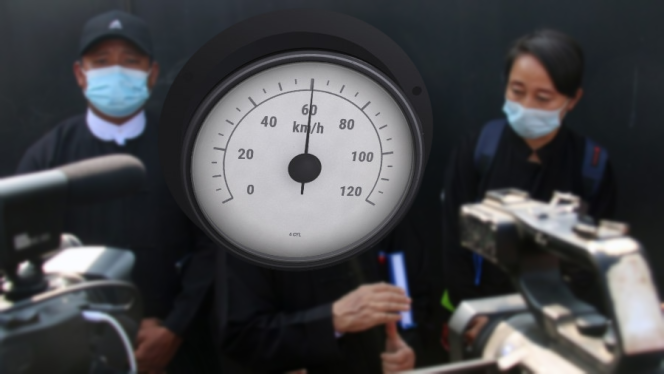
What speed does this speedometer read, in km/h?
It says 60 km/h
